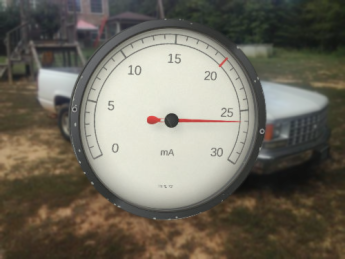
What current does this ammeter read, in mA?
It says 26 mA
